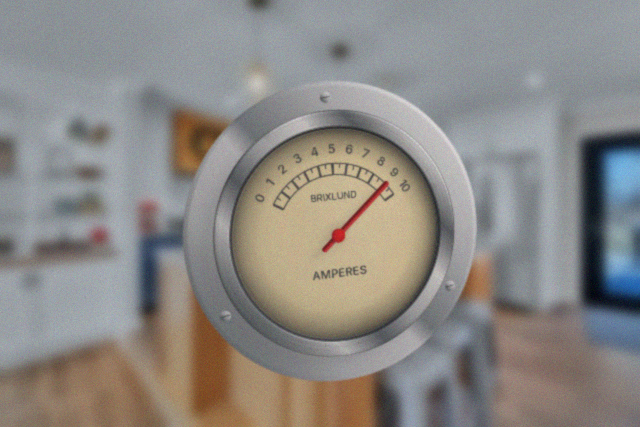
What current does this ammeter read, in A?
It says 9 A
